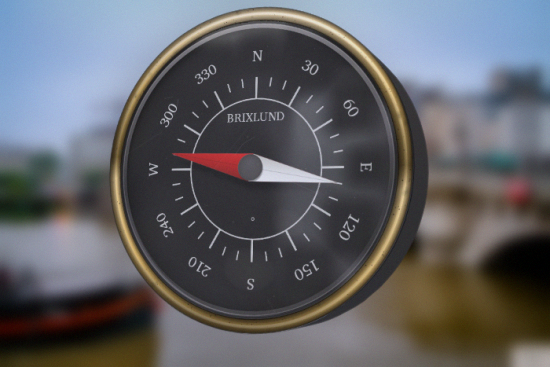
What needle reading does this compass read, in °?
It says 280 °
